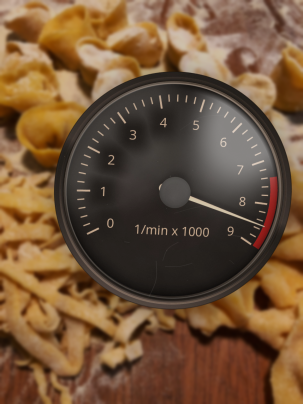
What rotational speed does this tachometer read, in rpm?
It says 8500 rpm
